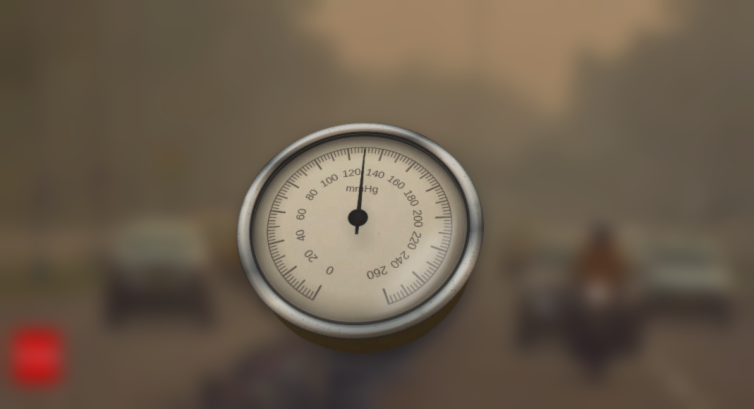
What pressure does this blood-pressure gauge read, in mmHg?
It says 130 mmHg
